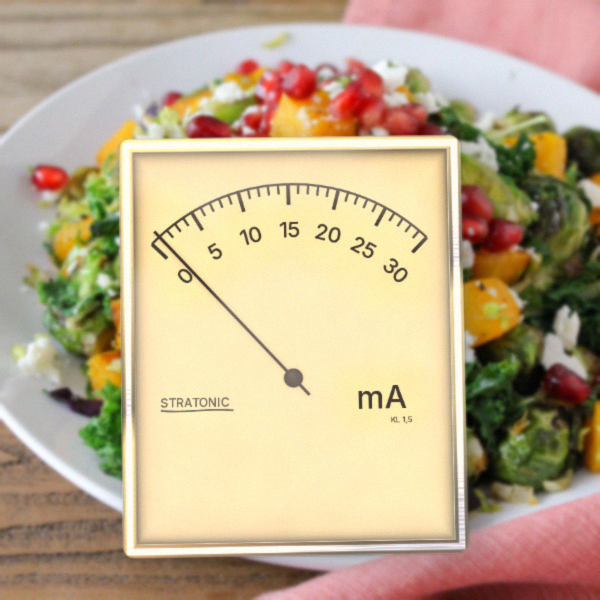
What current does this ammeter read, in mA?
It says 1 mA
